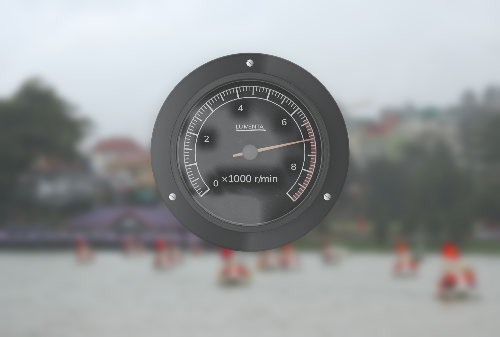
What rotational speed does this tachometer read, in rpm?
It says 7000 rpm
